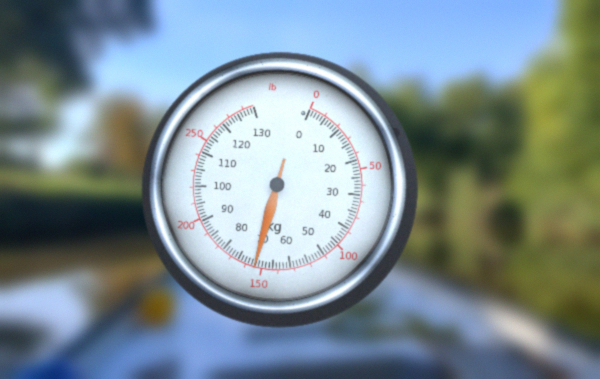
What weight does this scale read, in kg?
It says 70 kg
